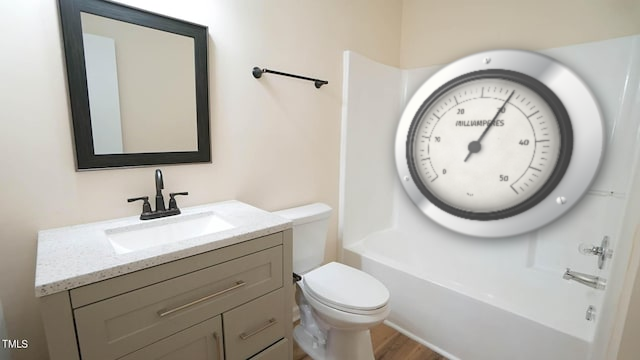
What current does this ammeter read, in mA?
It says 30 mA
